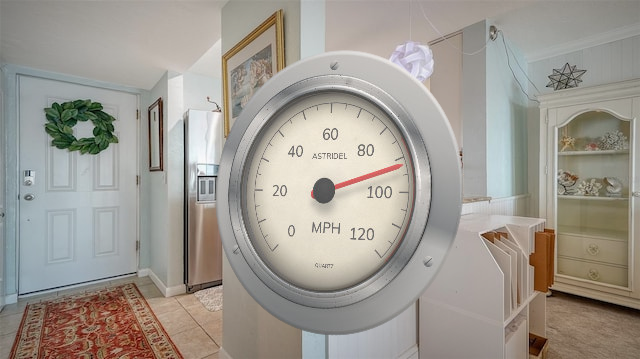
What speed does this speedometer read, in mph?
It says 92.5 mph
